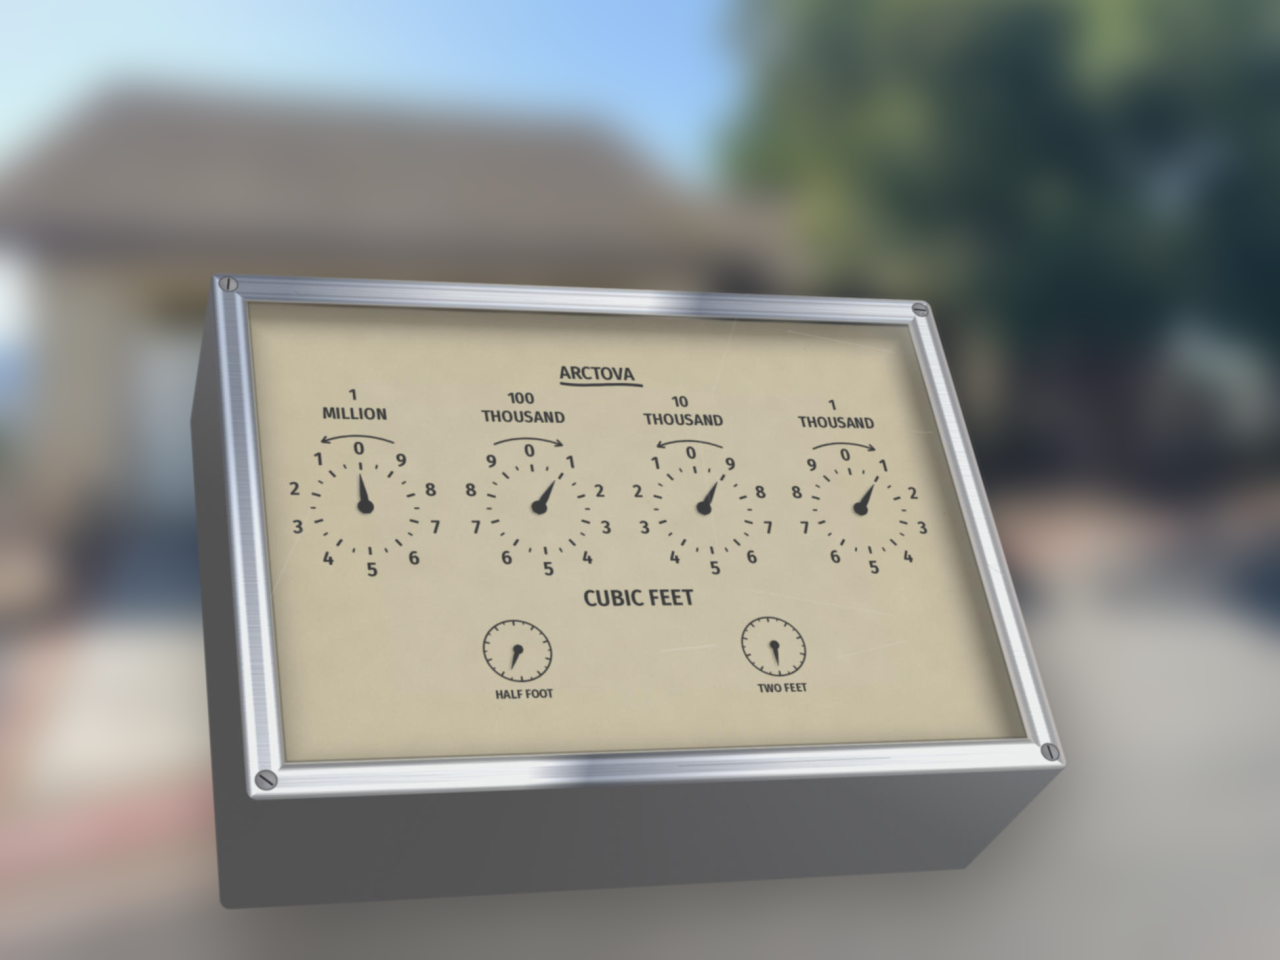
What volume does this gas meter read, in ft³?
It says 9100 ft³
